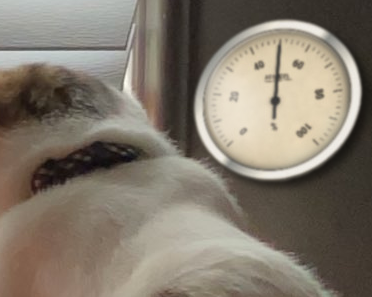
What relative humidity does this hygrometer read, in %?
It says 50 %
